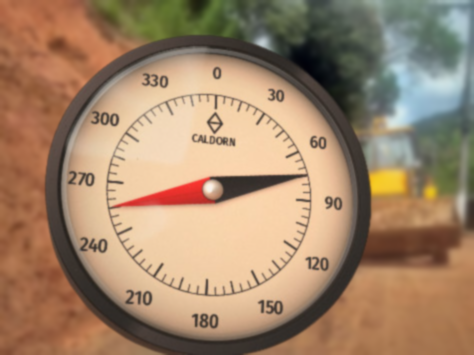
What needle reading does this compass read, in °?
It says 255 °
